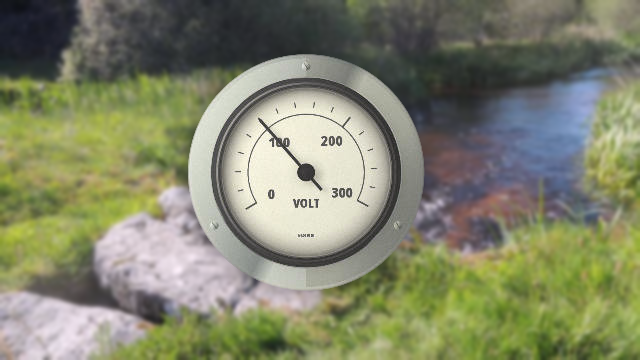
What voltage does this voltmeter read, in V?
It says 100 V
